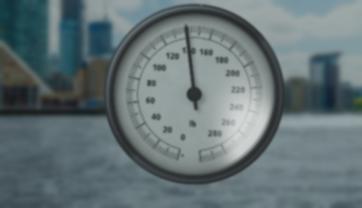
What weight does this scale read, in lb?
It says 140 lb
